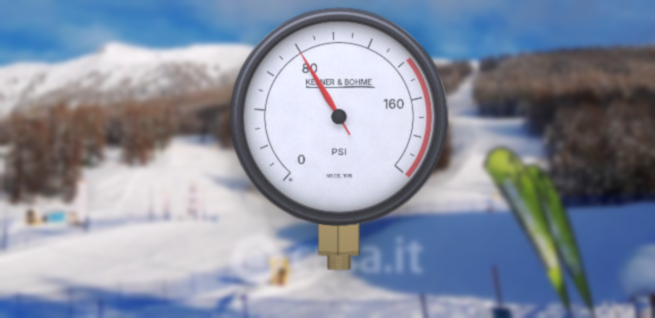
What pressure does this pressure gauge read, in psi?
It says 80 psi
